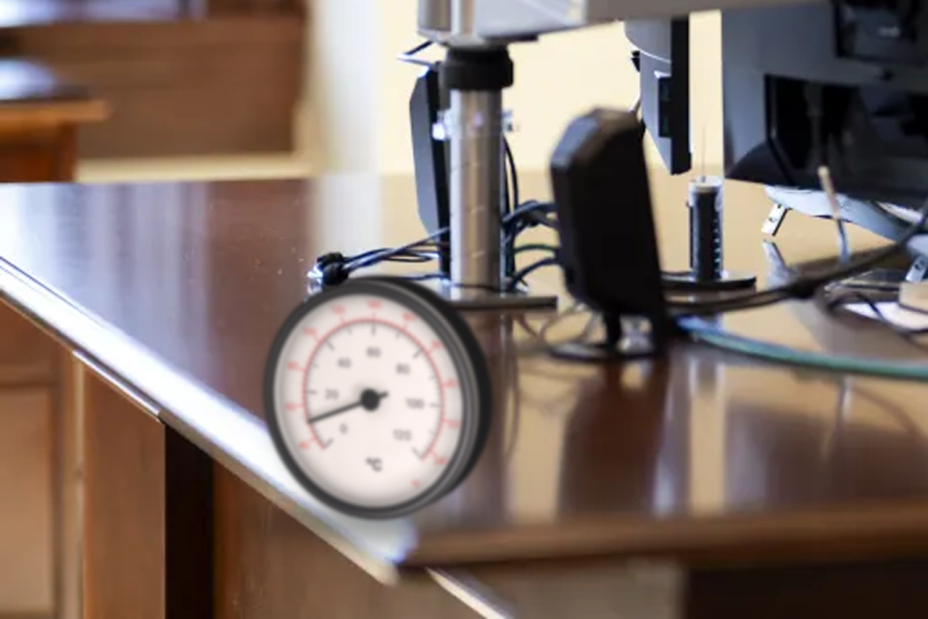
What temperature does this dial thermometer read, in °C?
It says 10 °C
